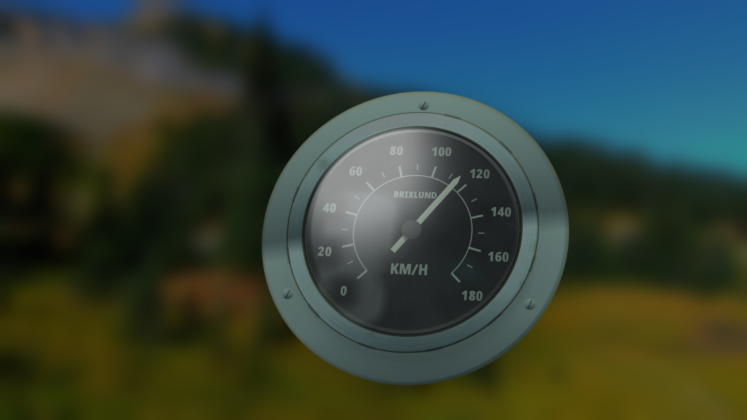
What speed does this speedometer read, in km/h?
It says 115 km/h
